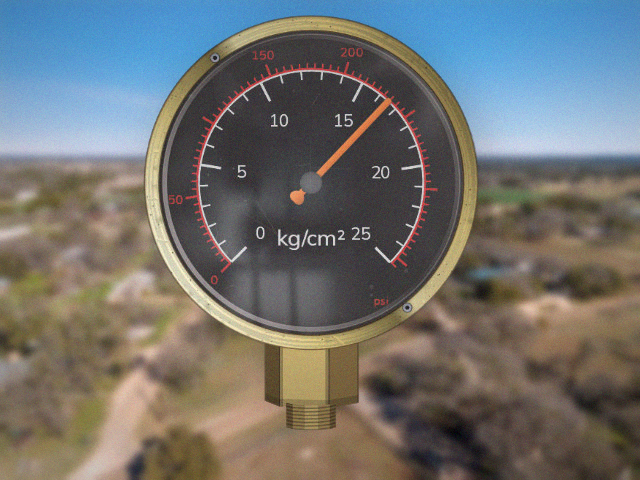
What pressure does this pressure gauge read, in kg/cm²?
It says 16.5 kg/cm²
